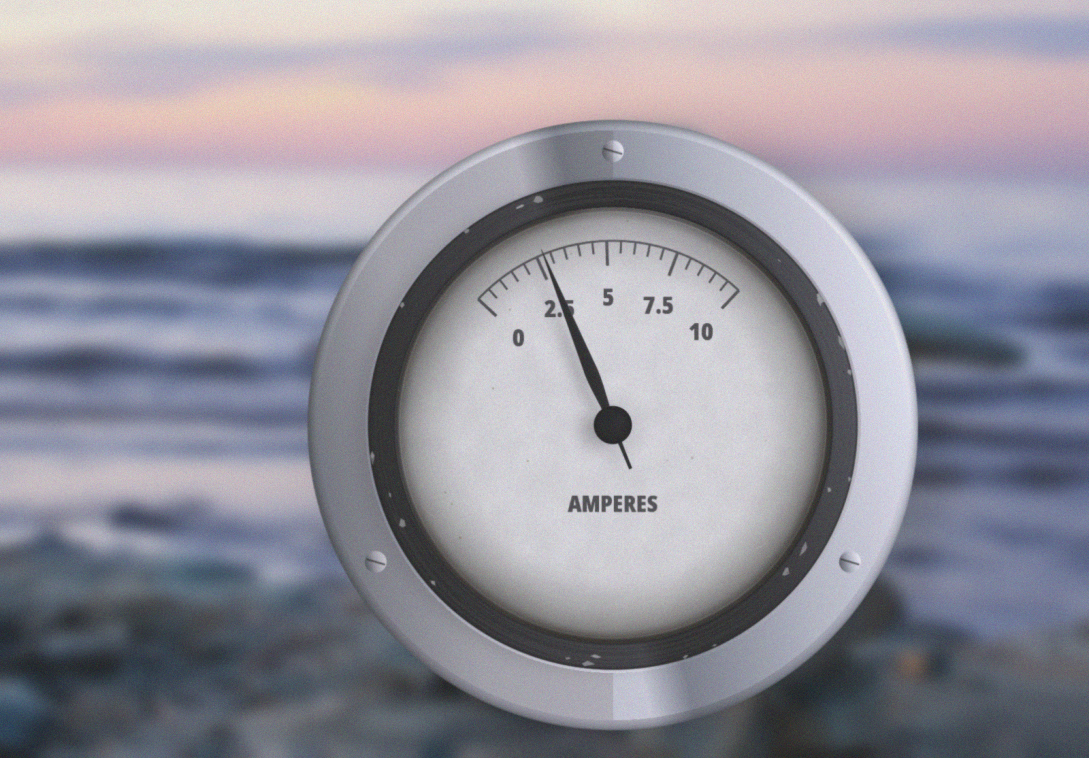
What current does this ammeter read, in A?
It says 2.75 A
